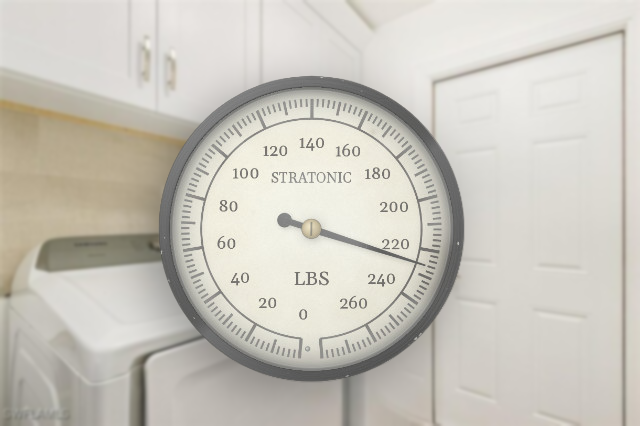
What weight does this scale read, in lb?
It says 226 lb
